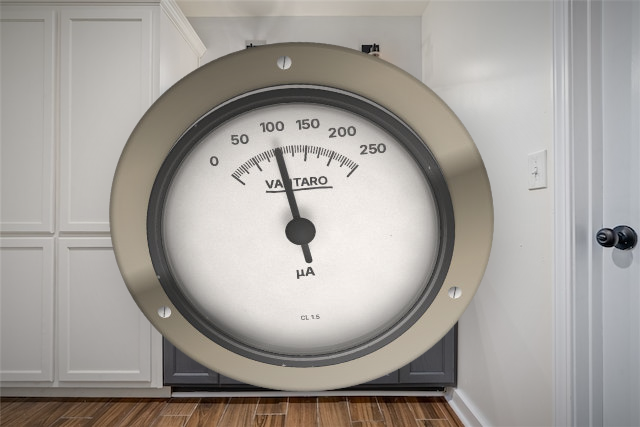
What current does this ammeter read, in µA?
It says 100 µA
